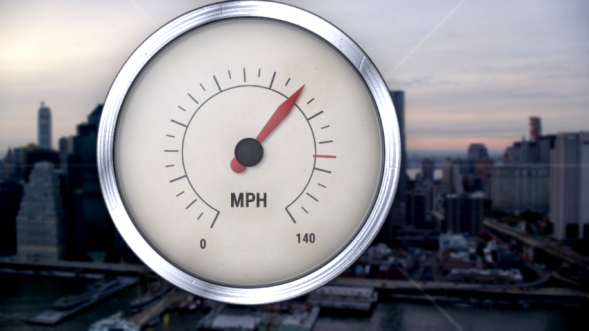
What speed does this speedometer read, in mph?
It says 90 mph
